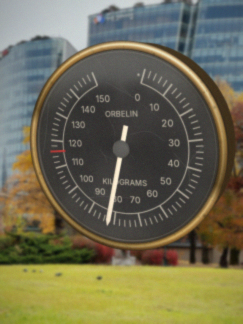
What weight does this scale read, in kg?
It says 82 kg
